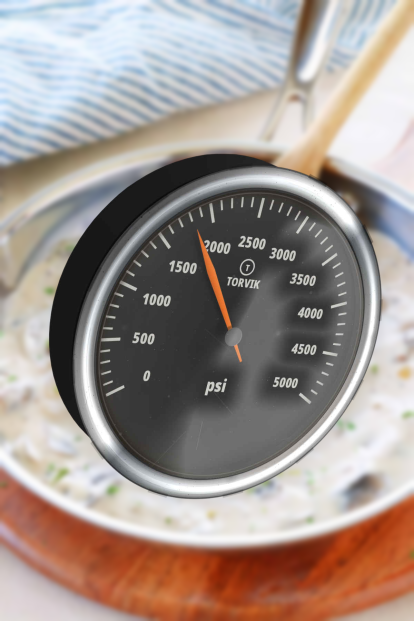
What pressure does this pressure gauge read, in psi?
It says 1800 psi
